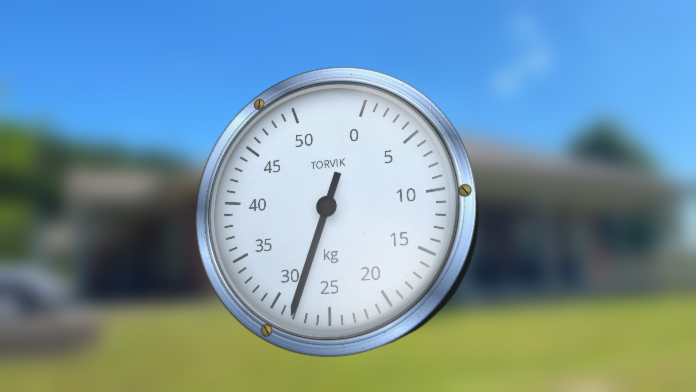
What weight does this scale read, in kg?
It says 28 kg
